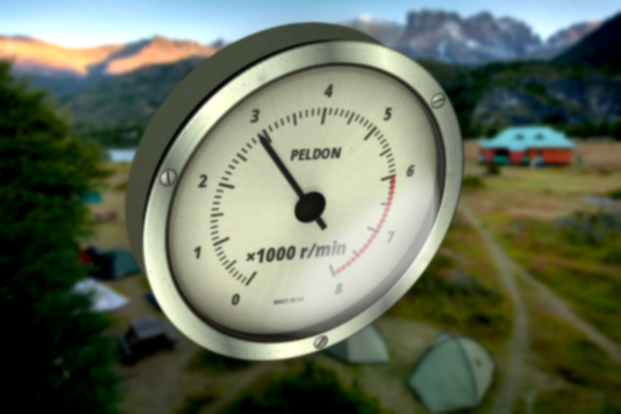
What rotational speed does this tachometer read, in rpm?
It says 2900 rpm
